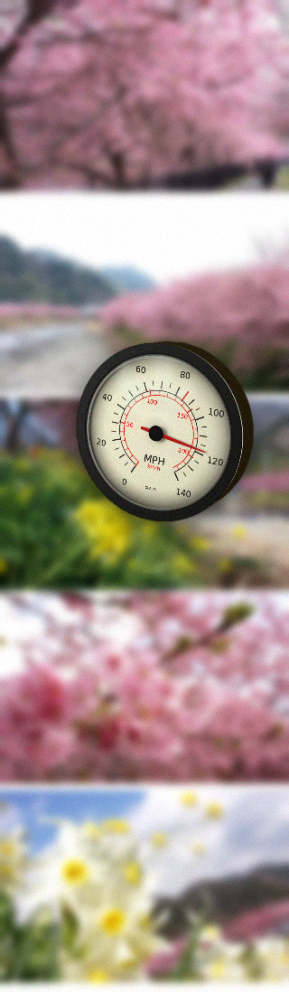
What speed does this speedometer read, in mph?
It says 117.5 mph
